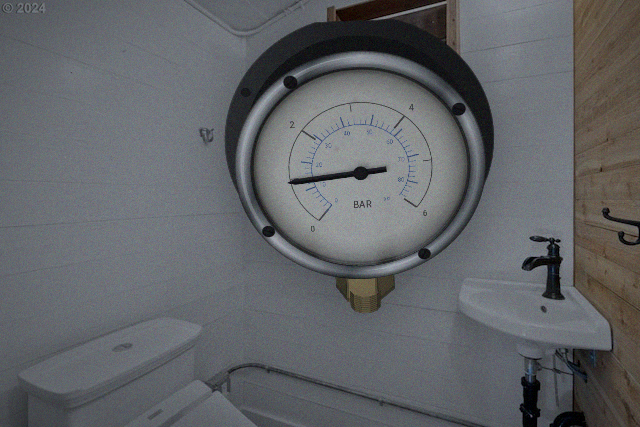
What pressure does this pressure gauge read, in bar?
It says 1 bar
